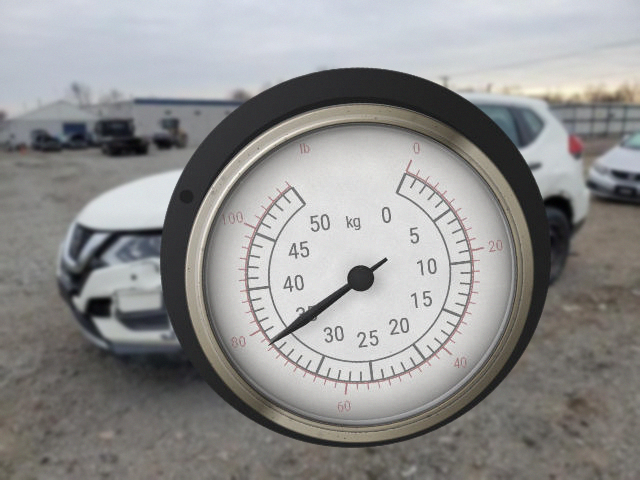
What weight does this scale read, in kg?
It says 35 kg
